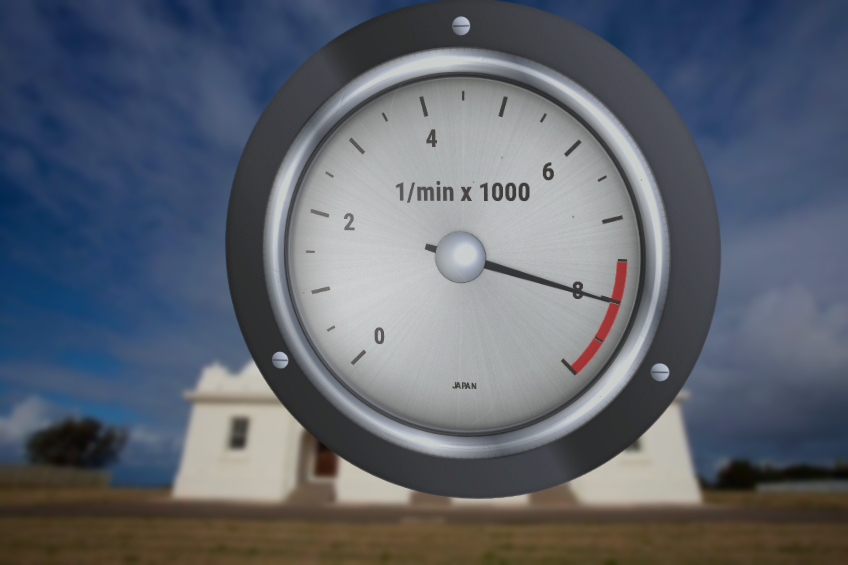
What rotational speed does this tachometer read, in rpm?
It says 8000 rpm
